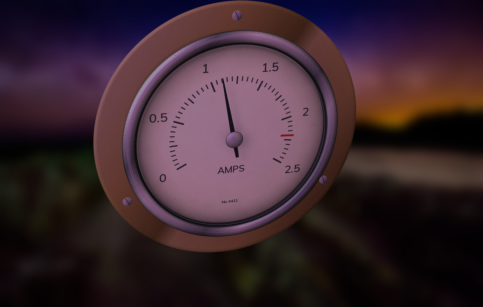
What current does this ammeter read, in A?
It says 1.1 A
